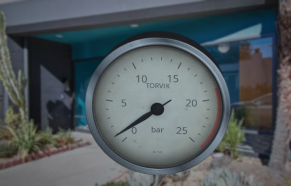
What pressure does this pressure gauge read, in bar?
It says 1 bar
